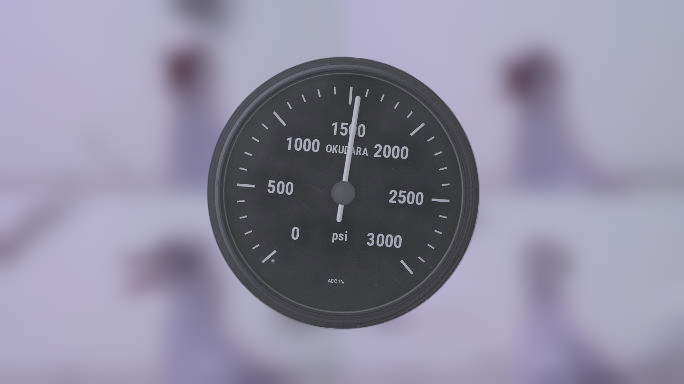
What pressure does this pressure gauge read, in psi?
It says 1550 psi
